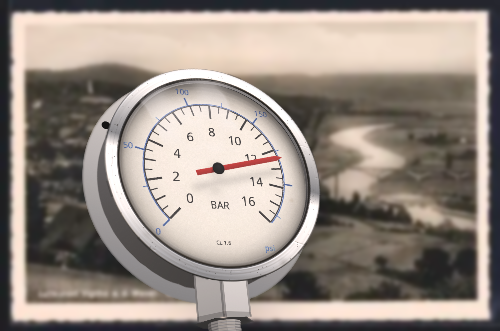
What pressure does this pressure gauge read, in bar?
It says 12.5 bar
